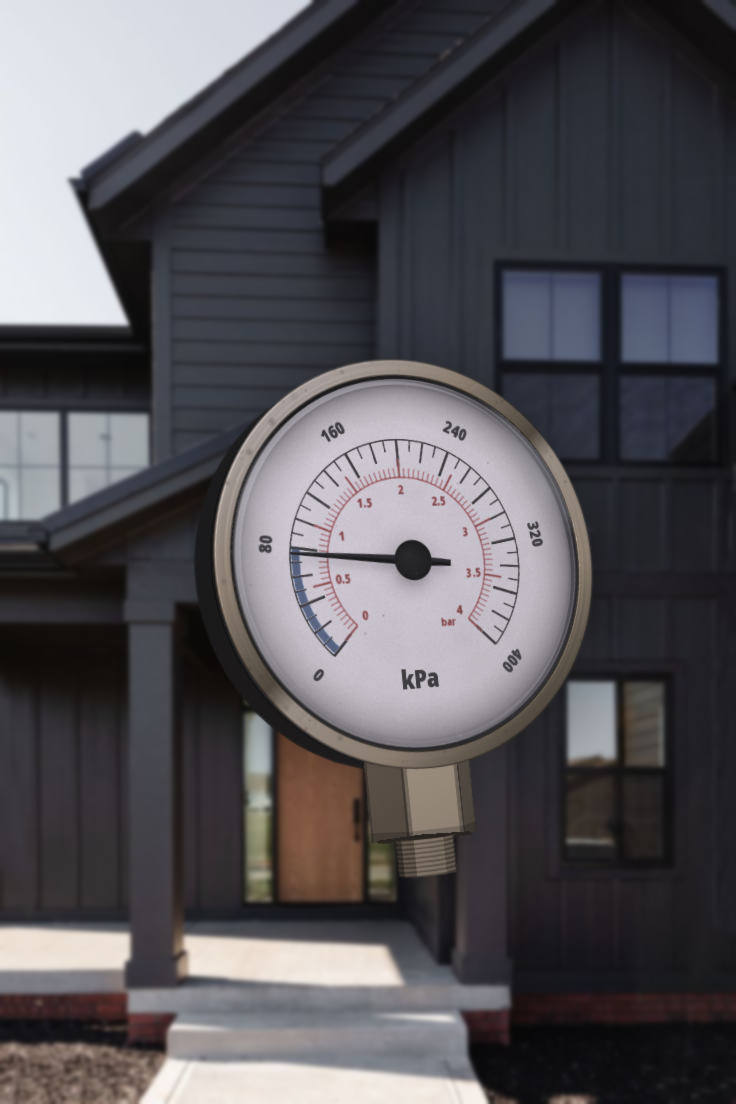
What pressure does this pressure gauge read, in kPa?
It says 75 kPa
